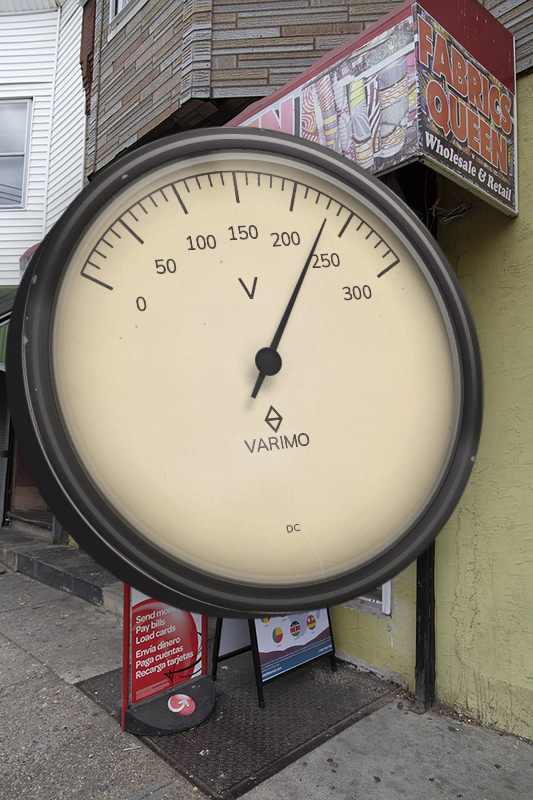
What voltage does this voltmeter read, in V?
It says 230 V
